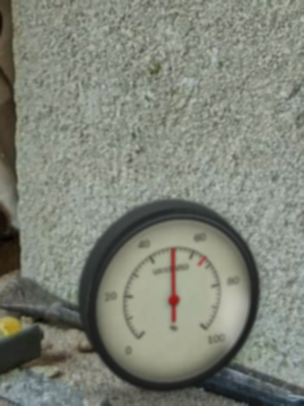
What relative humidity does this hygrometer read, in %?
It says 50 %
